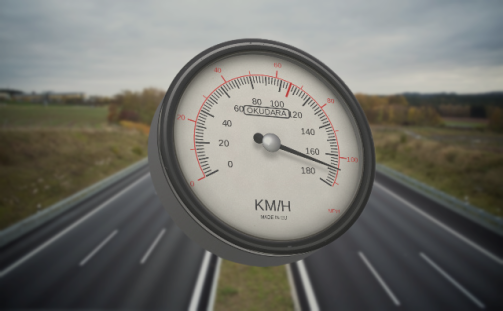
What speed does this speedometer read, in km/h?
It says 170 km/h
